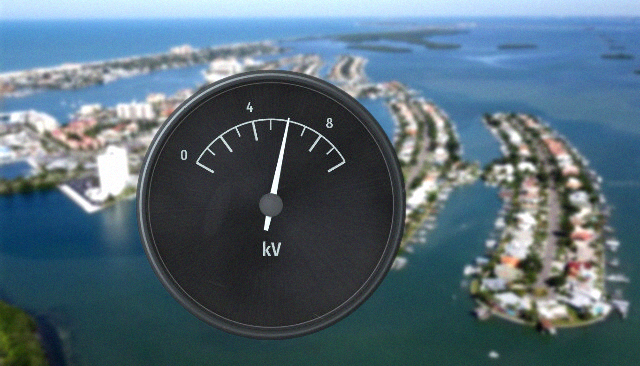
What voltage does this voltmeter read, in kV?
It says 6 kV
